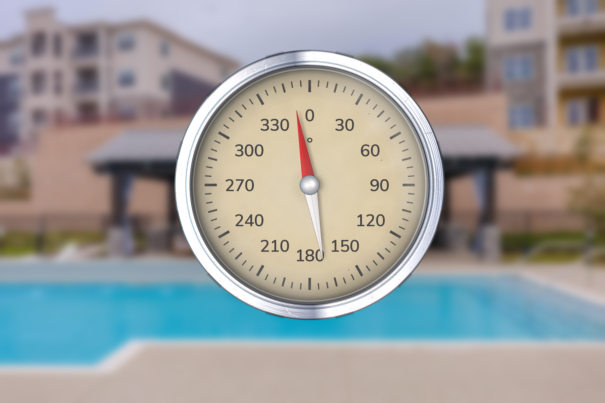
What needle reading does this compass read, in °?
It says 350 °
